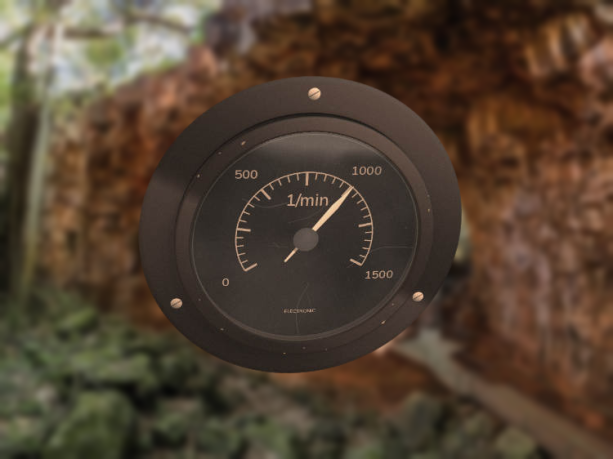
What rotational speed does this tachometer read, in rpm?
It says 1000 rpm
